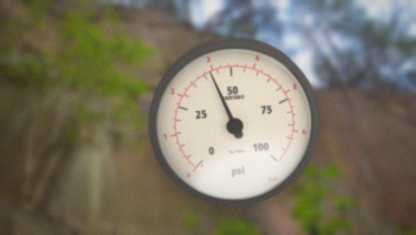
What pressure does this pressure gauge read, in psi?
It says 42.5 psi
